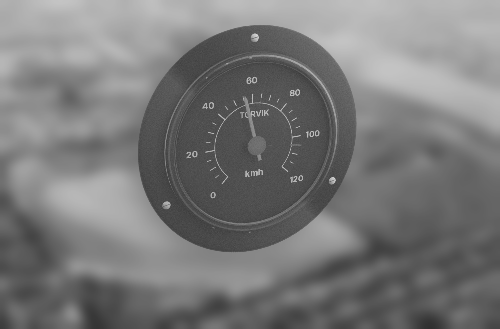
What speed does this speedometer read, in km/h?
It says 55 km/h
